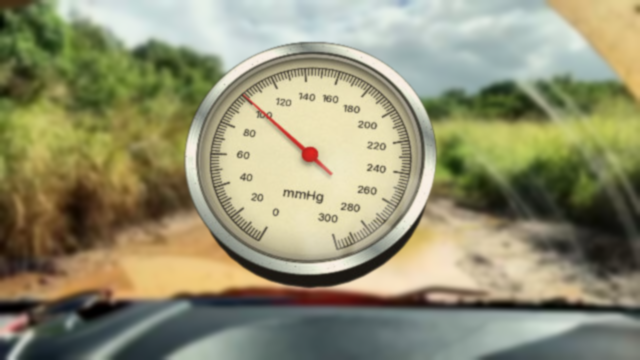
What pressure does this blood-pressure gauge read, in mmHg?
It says 100 mmHg
